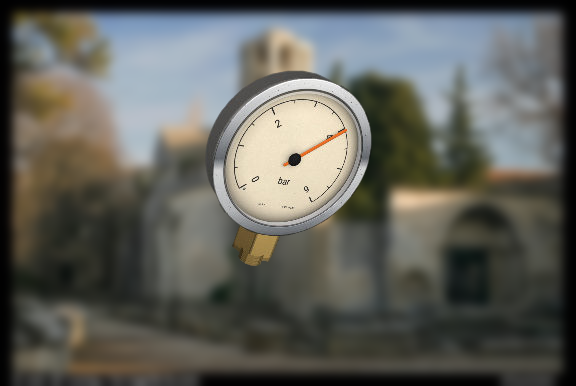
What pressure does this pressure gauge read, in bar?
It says 4 bar
